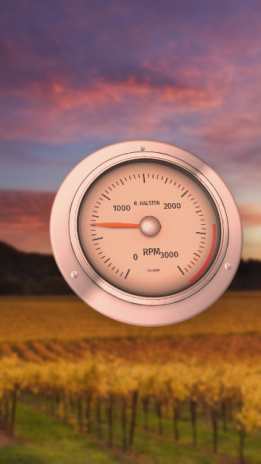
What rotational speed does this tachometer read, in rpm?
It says 650 rpm
